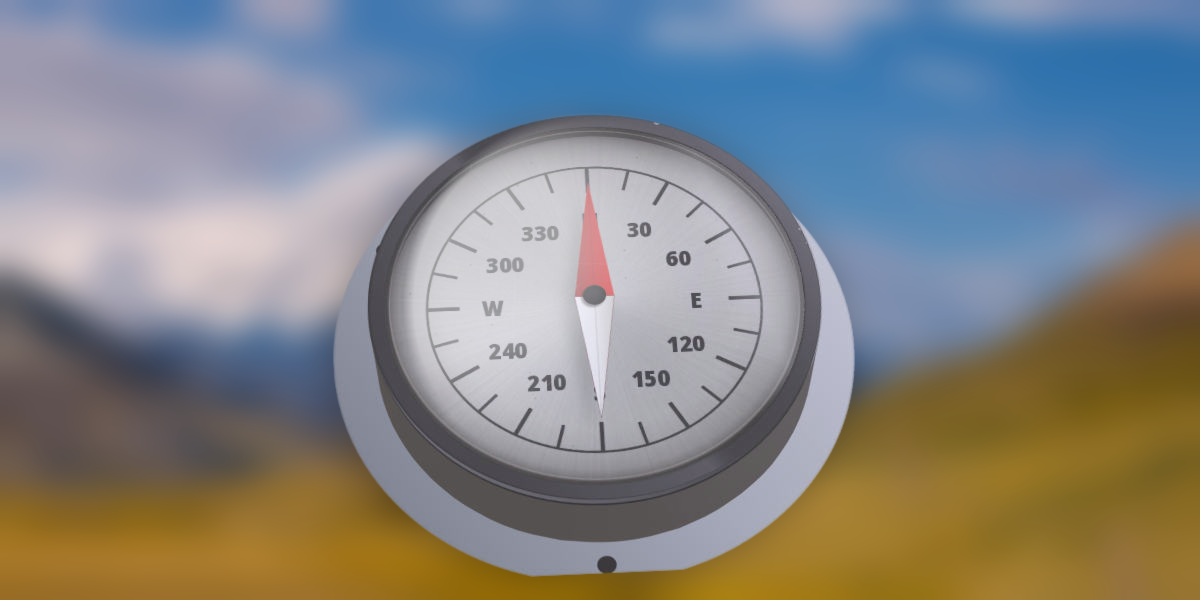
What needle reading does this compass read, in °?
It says 0 °
